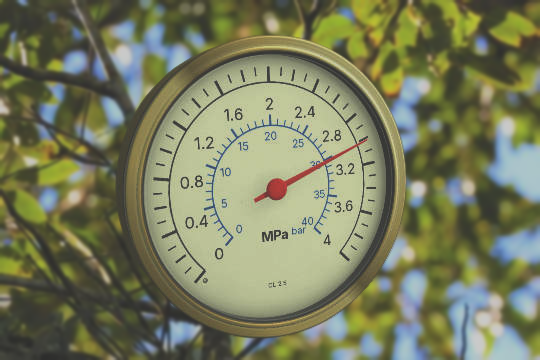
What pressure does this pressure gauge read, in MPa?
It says 3 MPa
